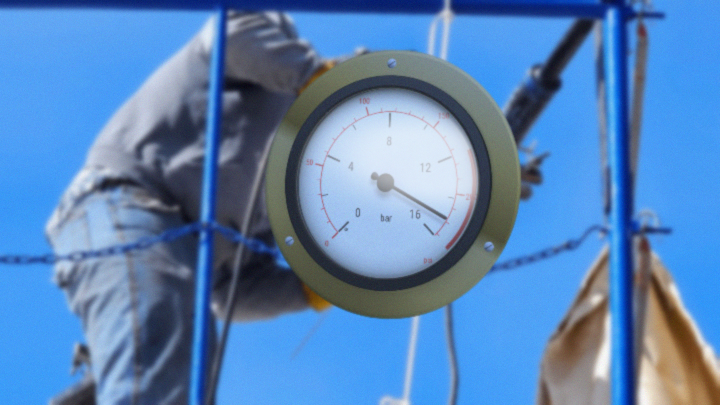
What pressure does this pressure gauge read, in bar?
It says 15 bar
